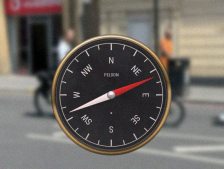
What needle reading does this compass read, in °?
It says 67.5 °
